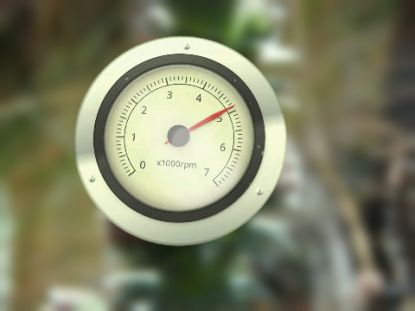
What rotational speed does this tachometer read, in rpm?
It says 4900 rpm
